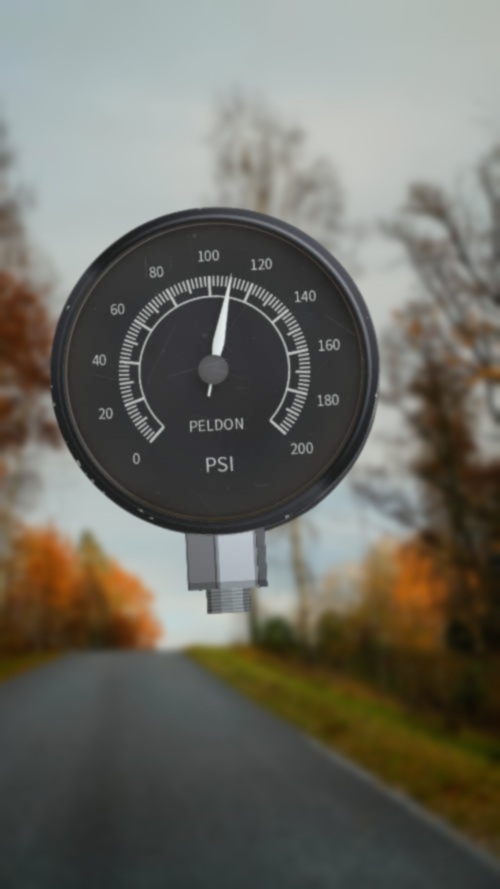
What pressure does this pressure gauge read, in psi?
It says 110 psi
